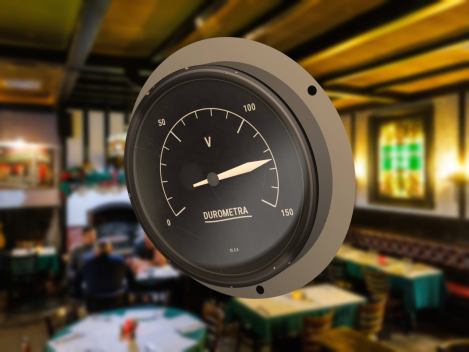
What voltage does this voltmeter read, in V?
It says 125 V
